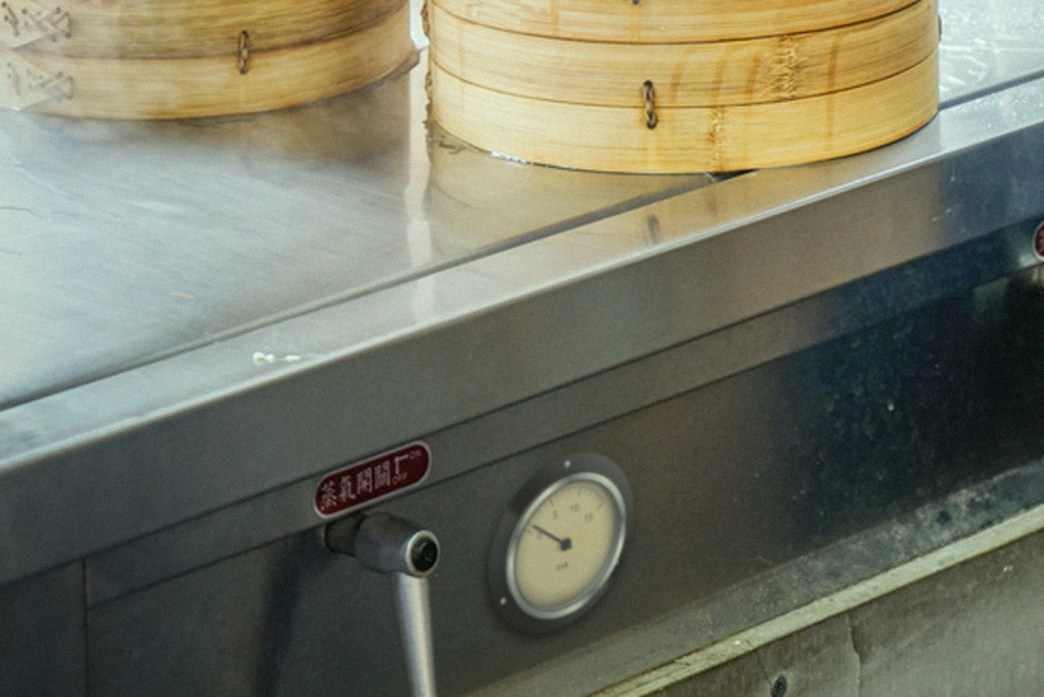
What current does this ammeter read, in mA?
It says 1 mA
